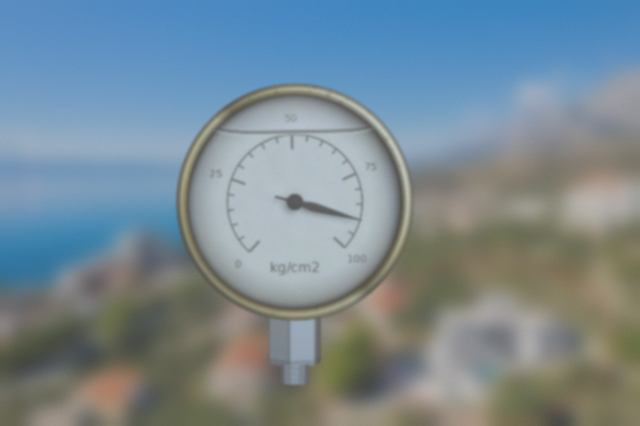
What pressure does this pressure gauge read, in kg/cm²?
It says 90 kg/cm²
